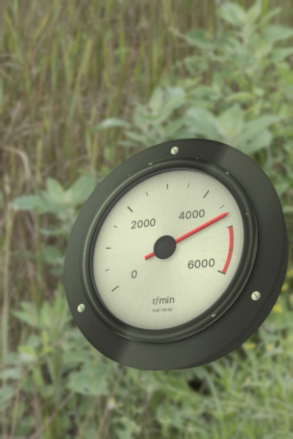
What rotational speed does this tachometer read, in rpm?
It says 4750 rpm
